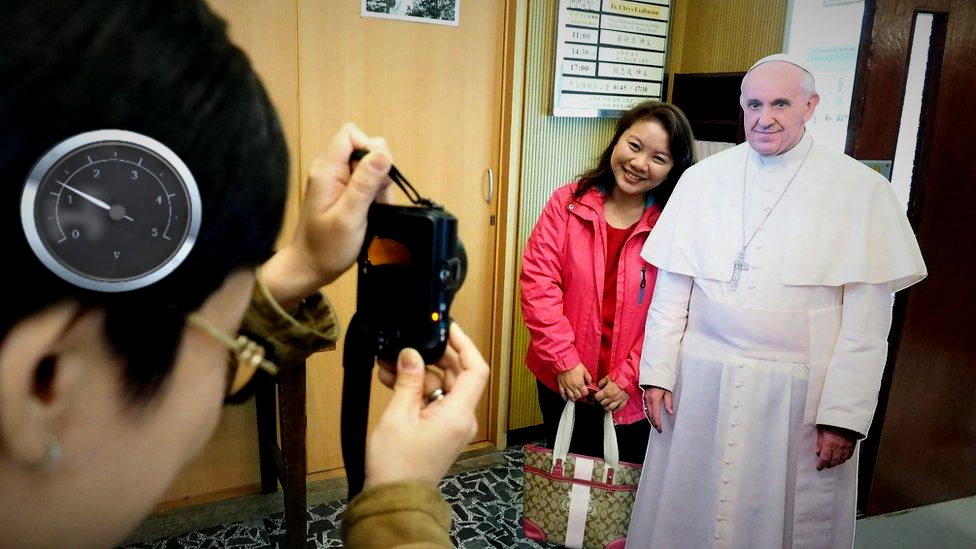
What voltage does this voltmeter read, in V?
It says 1.25 V
